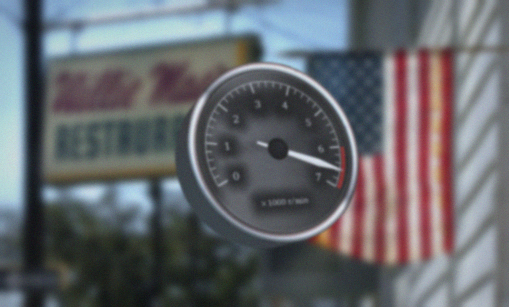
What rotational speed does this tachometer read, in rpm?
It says 6600 rpm
